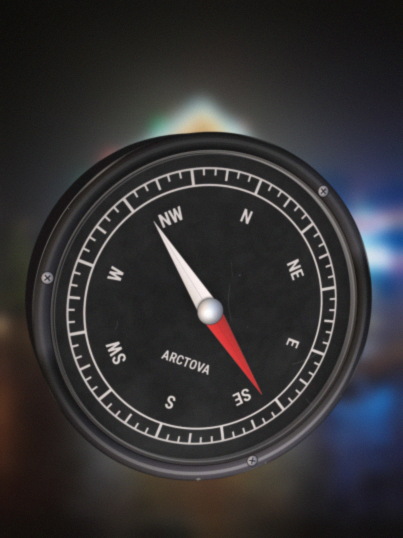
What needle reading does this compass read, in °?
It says 125 °
